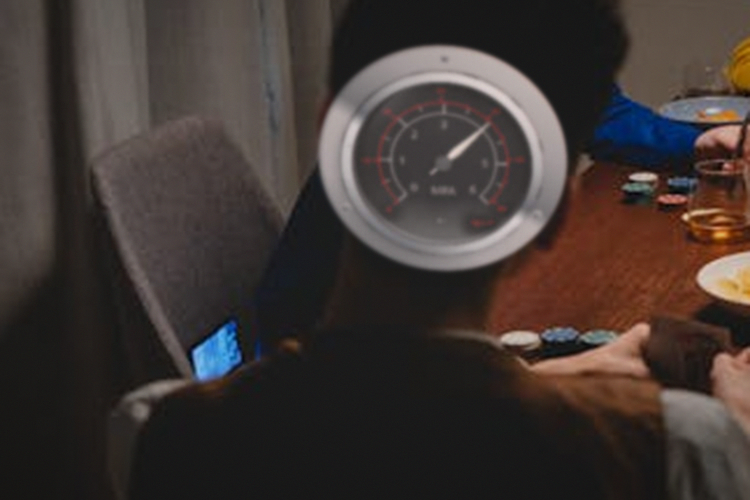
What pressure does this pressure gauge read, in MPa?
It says 4 MPa
